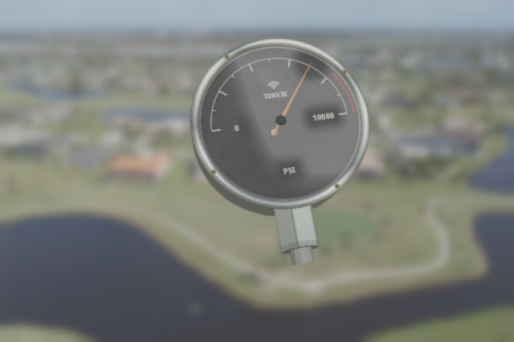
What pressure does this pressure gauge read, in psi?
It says 7000 psi
